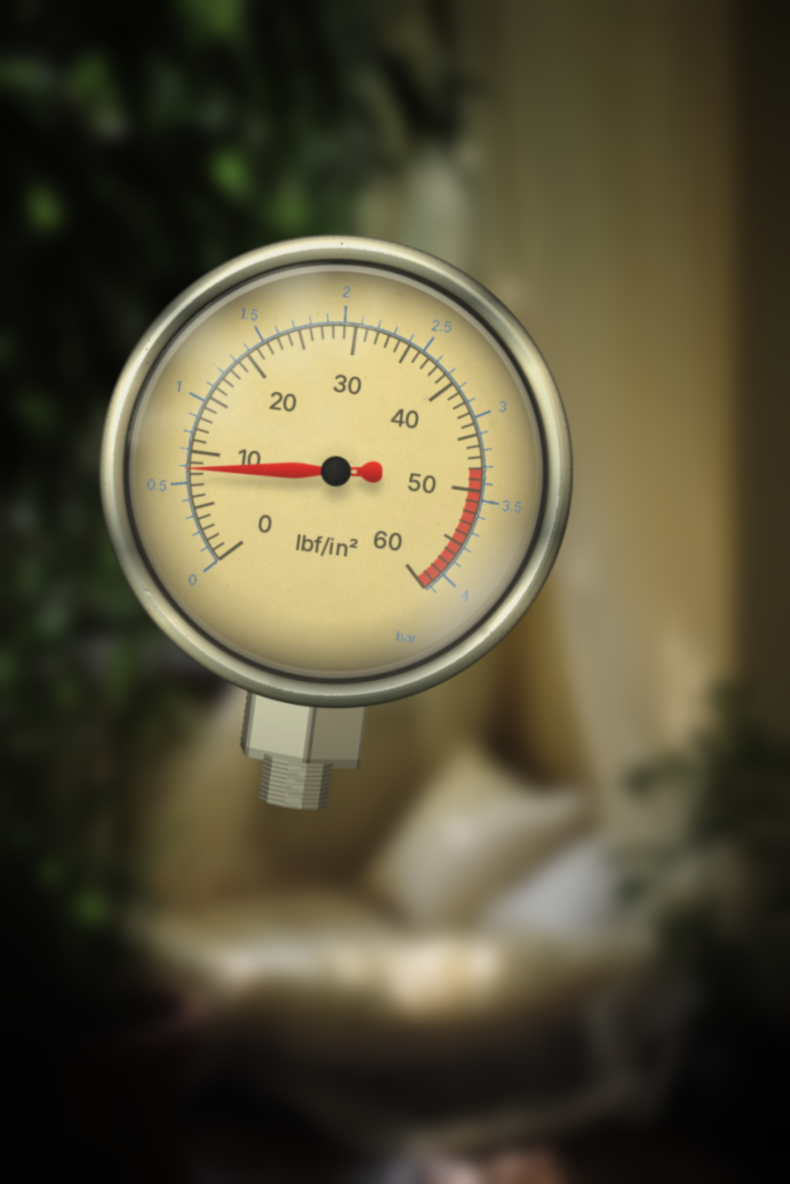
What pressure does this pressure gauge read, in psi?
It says 8.5 psi
